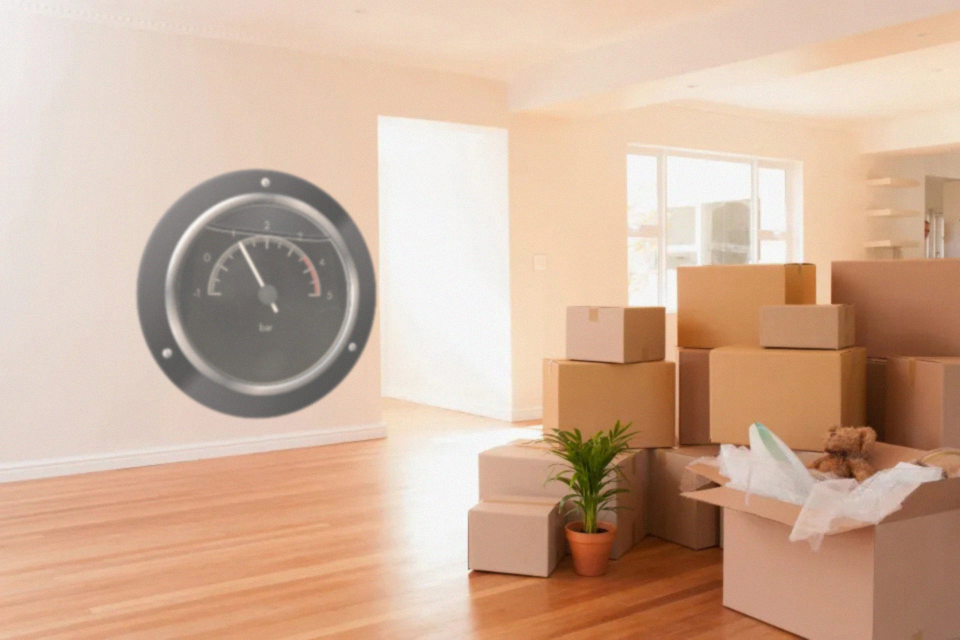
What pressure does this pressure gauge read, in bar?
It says 1 bar
